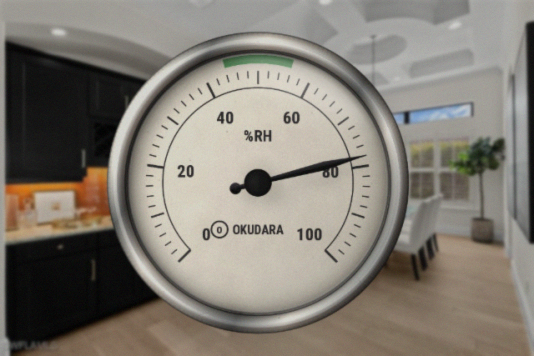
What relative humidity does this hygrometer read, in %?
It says 78 %
